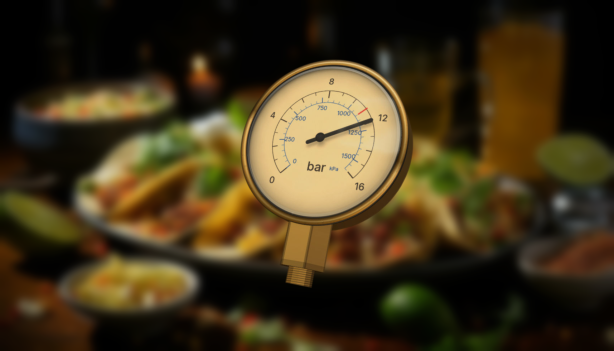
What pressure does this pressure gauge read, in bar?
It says 12 bar
